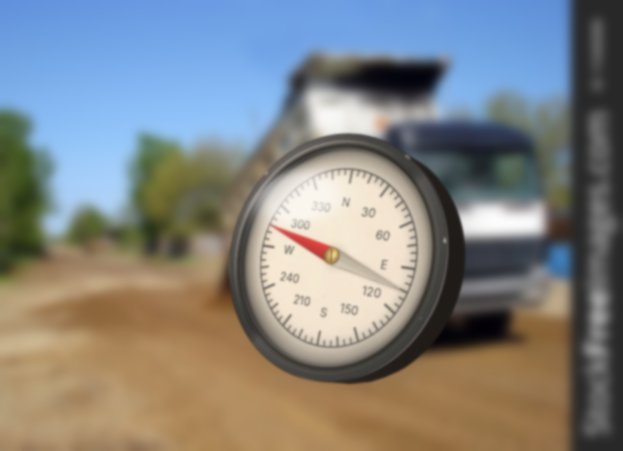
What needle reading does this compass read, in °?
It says 285 °
